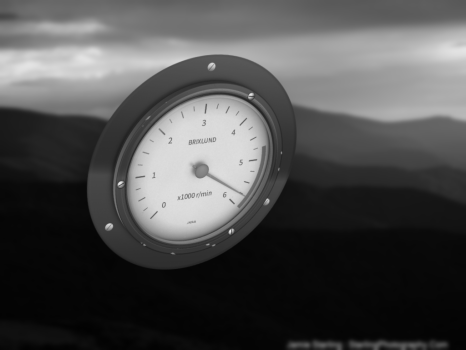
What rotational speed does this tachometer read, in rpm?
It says 5750 rpm
